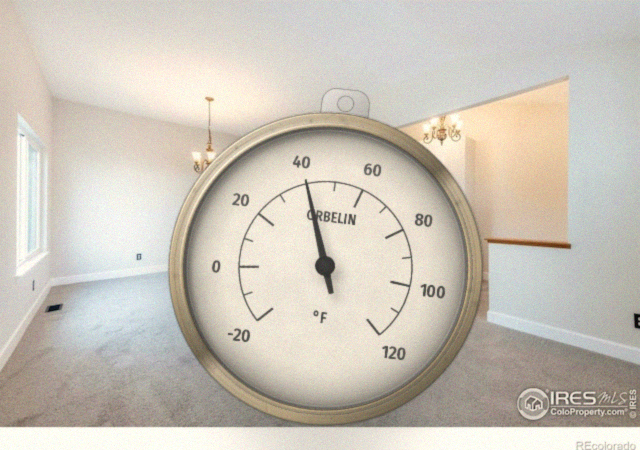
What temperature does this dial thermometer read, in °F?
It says 40 °F
